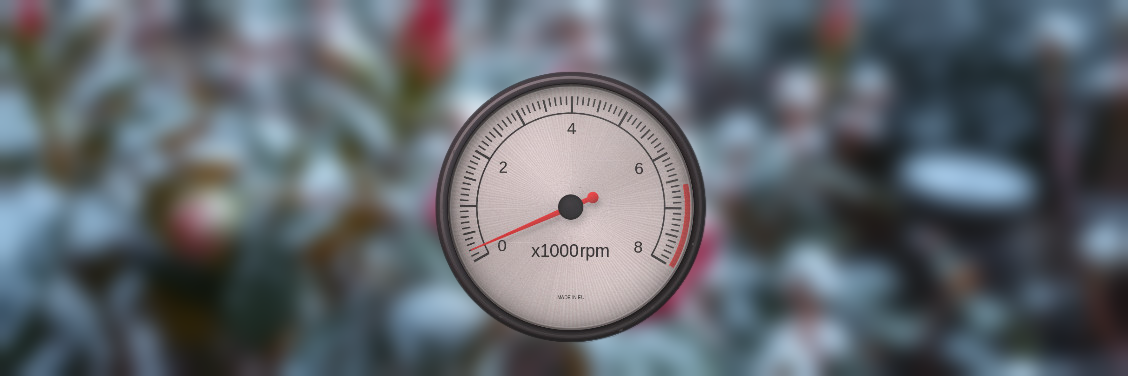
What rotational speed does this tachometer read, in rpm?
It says 200 rpm
